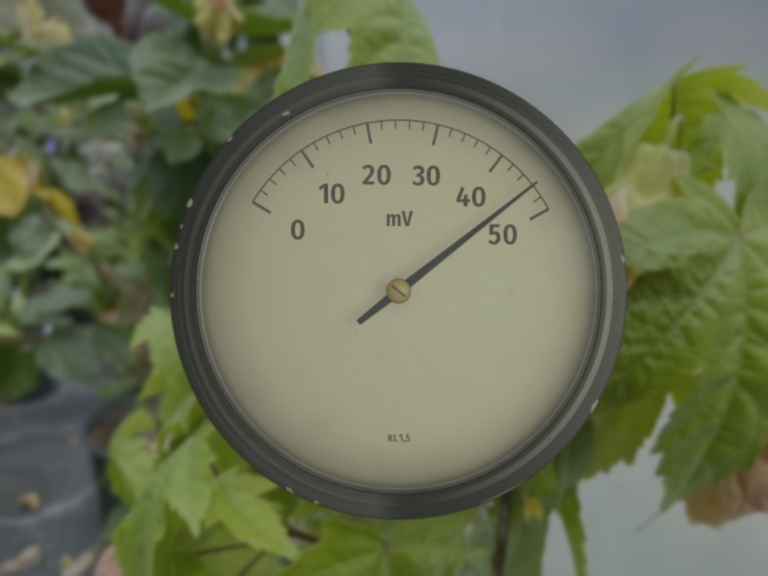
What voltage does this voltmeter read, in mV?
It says 46 mV
